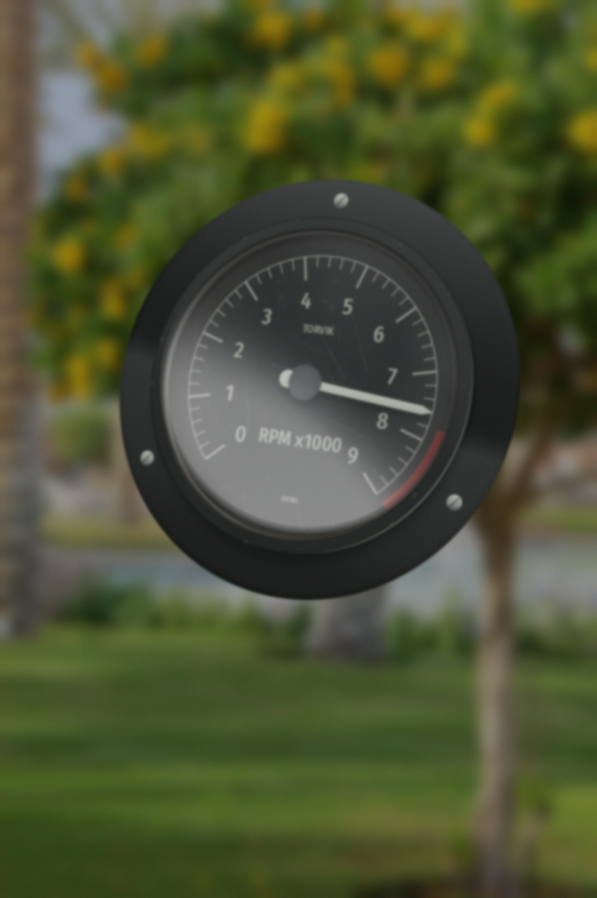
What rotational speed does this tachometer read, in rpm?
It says 7600 rpm
